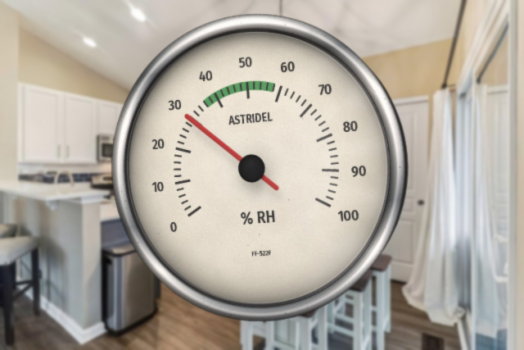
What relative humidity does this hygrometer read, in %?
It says 30 %
